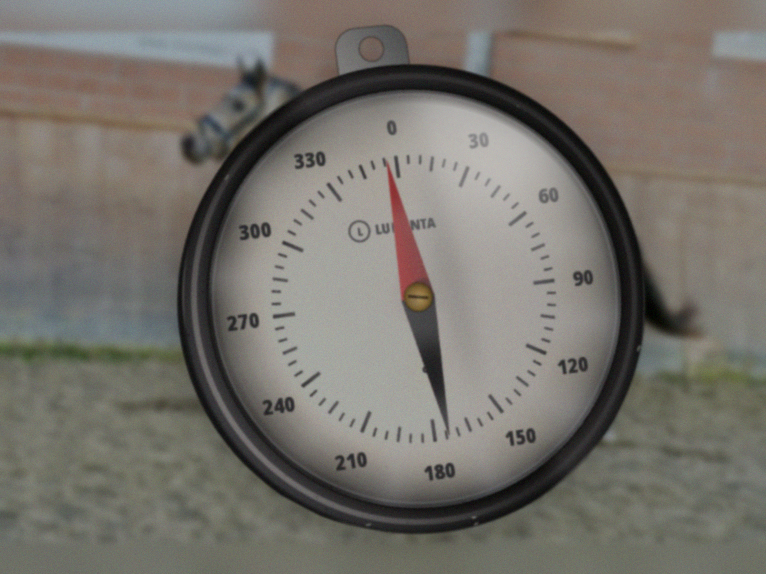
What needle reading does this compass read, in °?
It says 355 °
